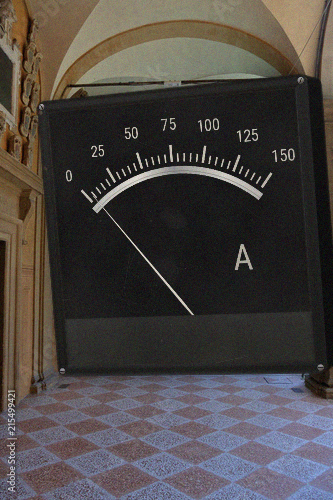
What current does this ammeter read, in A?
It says 5 A
